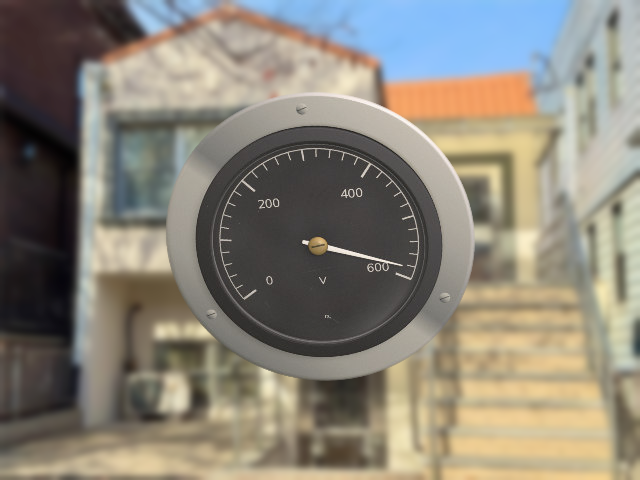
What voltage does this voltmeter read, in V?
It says 580 V
